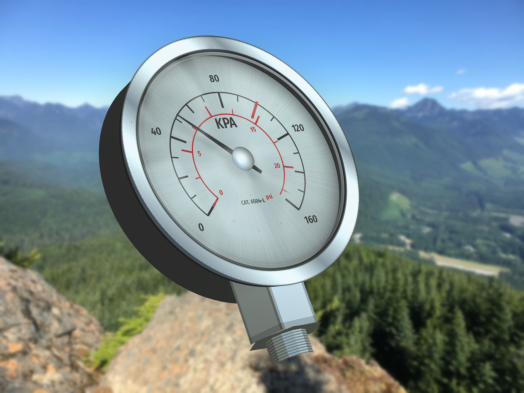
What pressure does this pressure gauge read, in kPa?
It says 50 kPa
